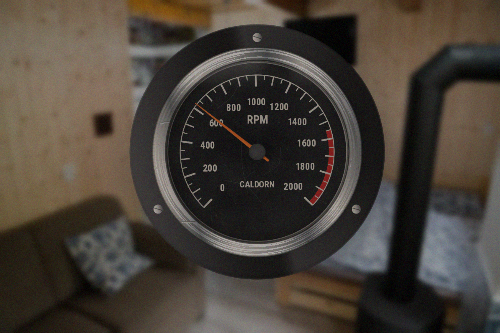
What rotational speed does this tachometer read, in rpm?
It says 625 rpm
